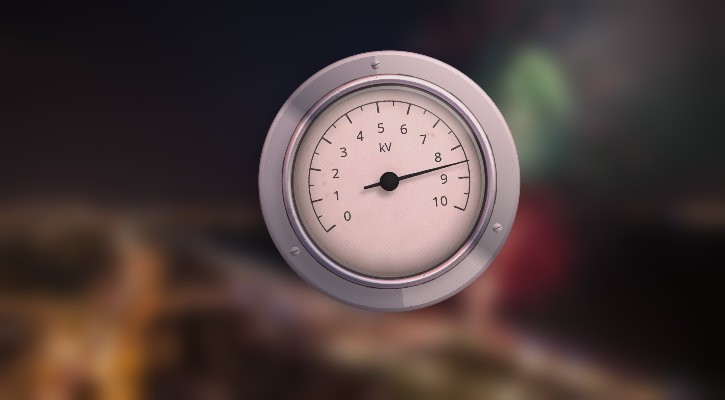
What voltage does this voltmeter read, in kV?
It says 8.5 kV
